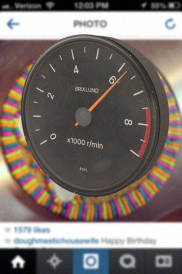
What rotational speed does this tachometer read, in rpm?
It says 6250 rpm
